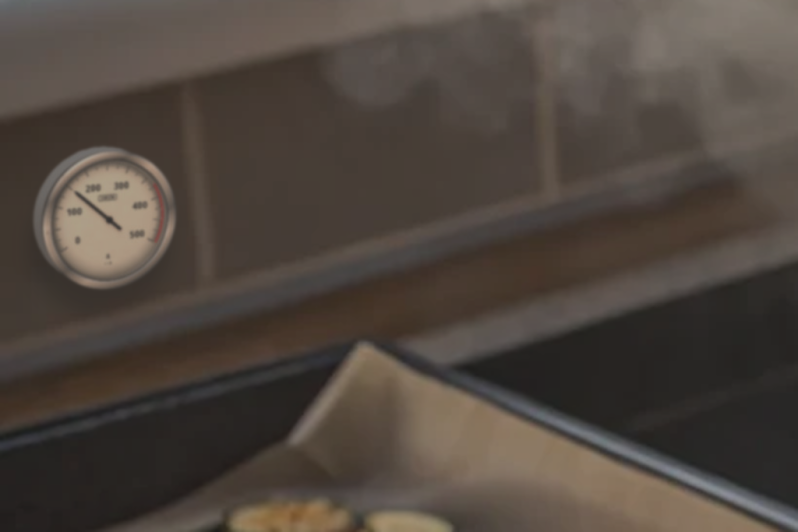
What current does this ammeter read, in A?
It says 150 A
